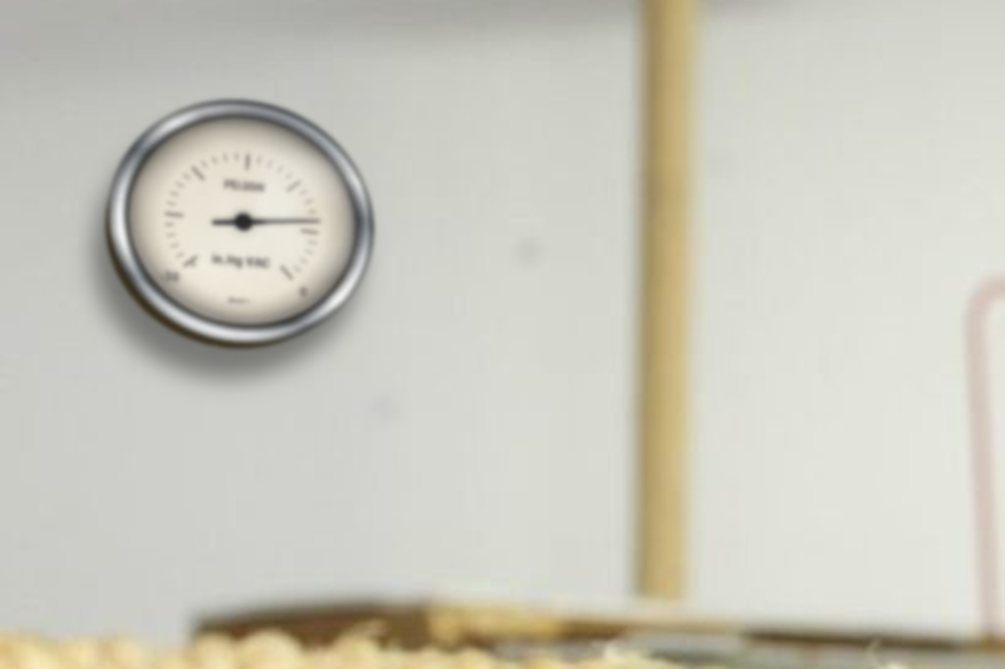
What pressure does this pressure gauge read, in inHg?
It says -6 inHg
